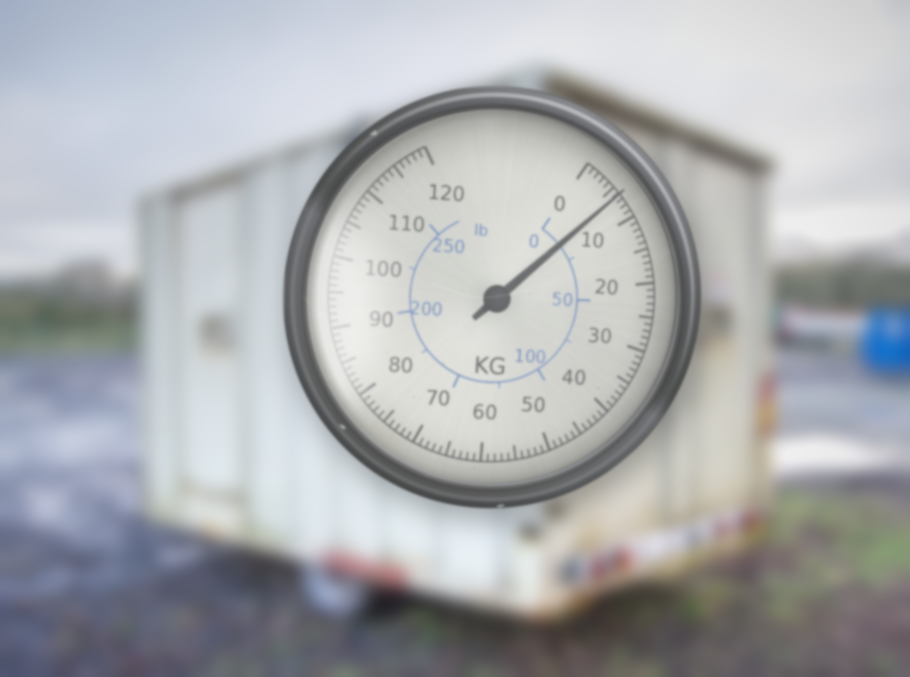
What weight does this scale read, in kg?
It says 6 kg
